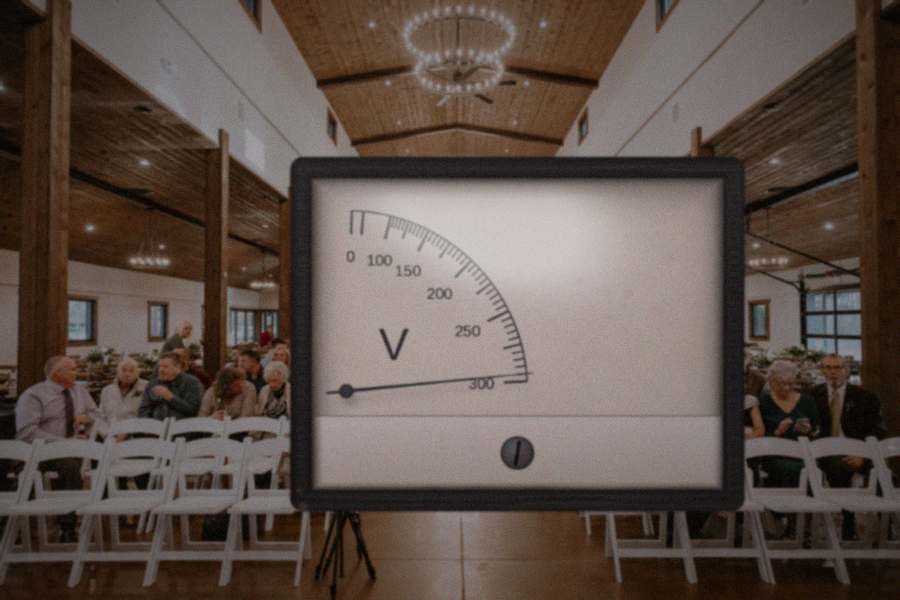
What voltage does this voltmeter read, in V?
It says 295 V
